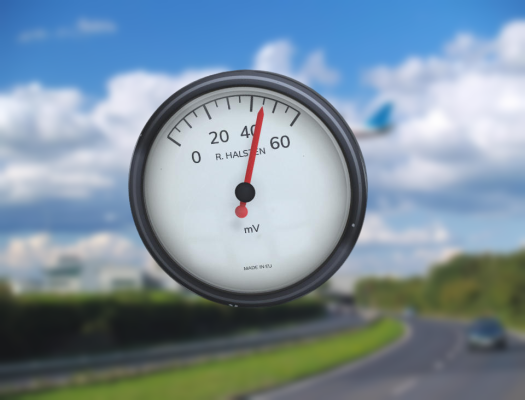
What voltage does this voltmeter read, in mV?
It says 45 mV
